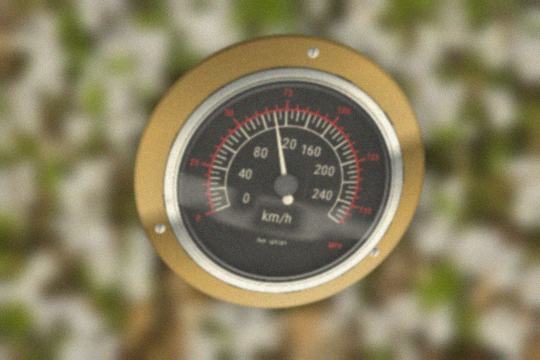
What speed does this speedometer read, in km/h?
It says 110 km/h
